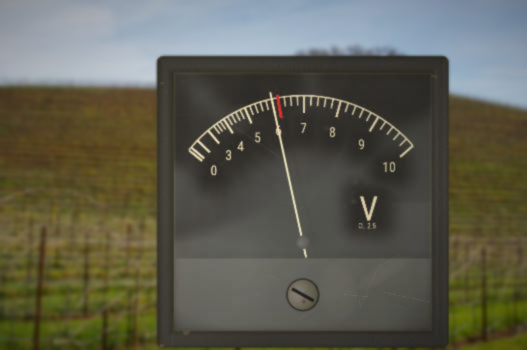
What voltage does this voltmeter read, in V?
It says 6 V
